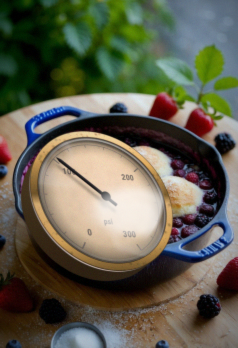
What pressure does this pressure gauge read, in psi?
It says 100 psi
